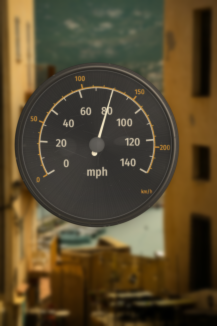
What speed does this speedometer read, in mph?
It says 80 mph
